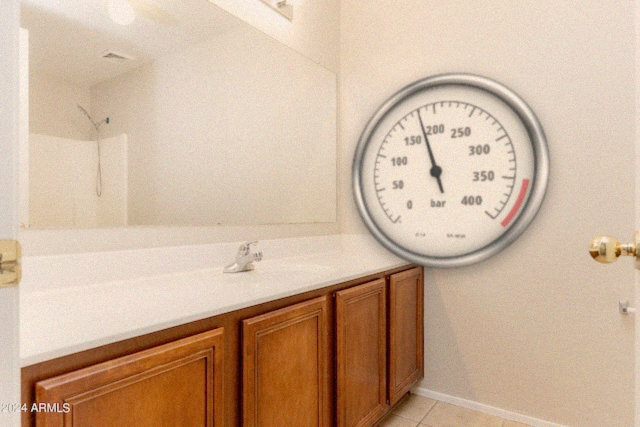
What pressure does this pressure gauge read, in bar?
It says 180 bar
